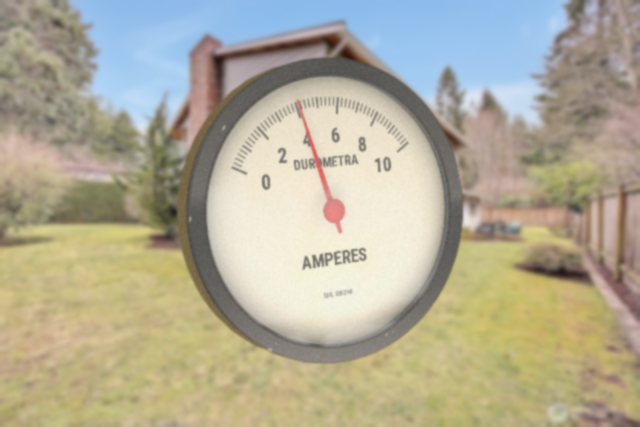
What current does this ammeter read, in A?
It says 4 A
